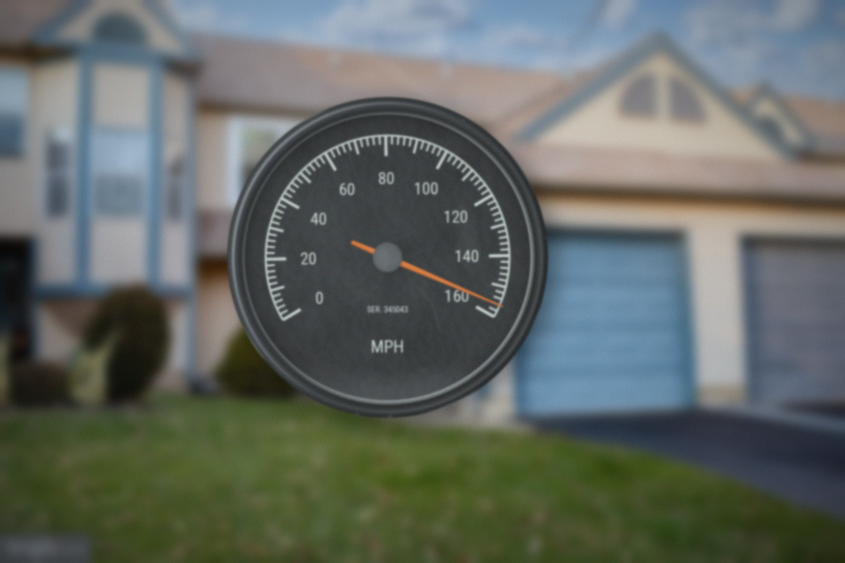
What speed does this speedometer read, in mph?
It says 156 mph
